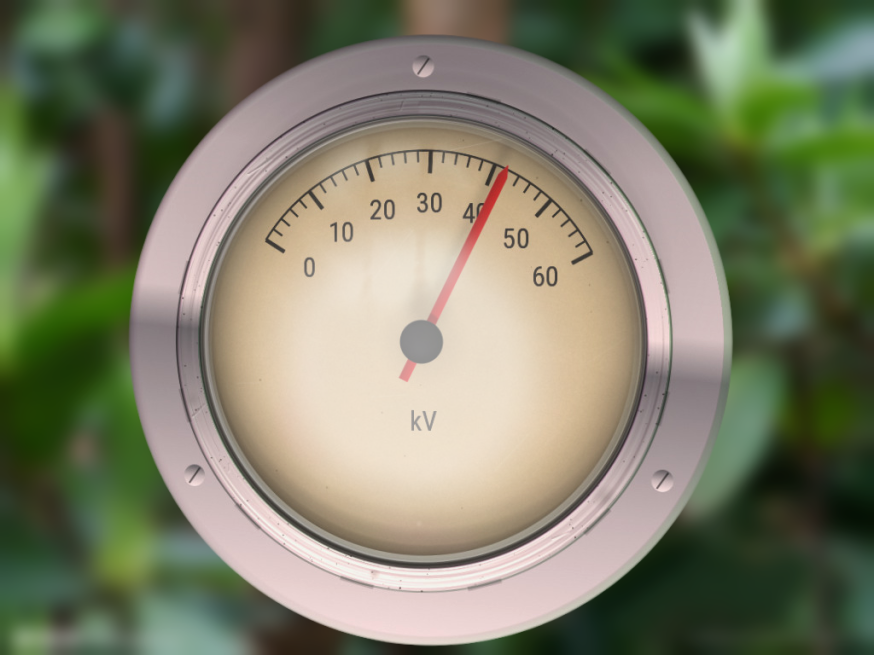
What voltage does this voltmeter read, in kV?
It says 42 kV
